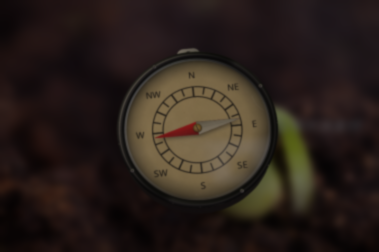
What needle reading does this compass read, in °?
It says 262.5 °
